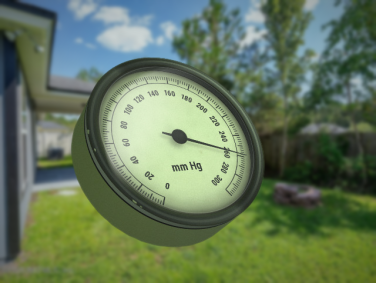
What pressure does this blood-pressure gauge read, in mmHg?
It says 260 mmHg
